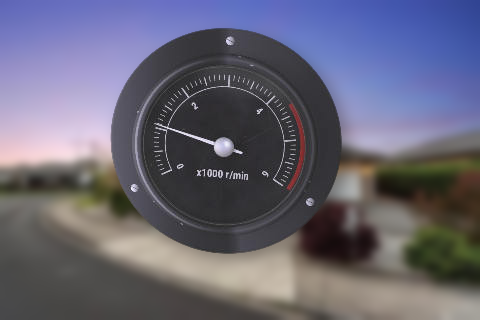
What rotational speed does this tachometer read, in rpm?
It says 1100 rpm
